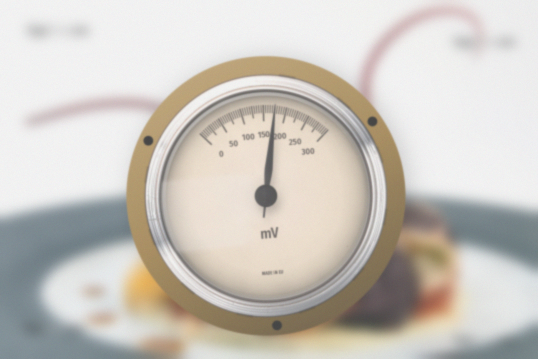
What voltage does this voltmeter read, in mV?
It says 175 mV
